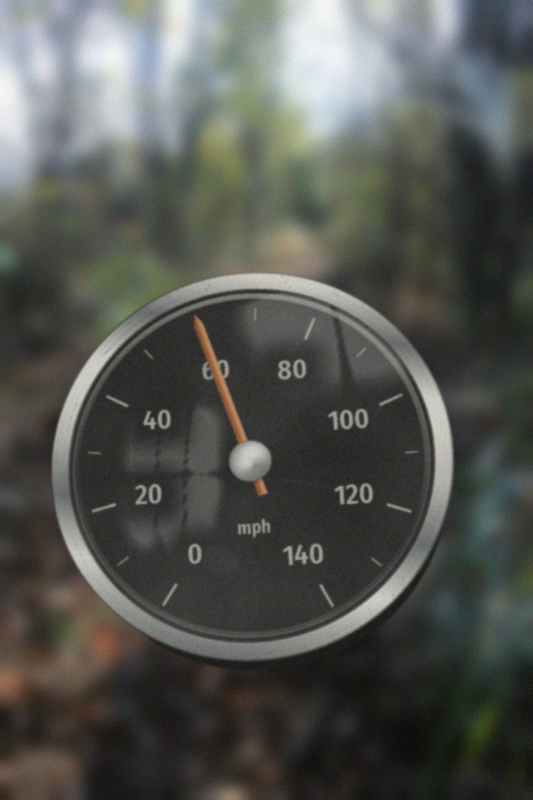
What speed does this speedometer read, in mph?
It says 60 mph
